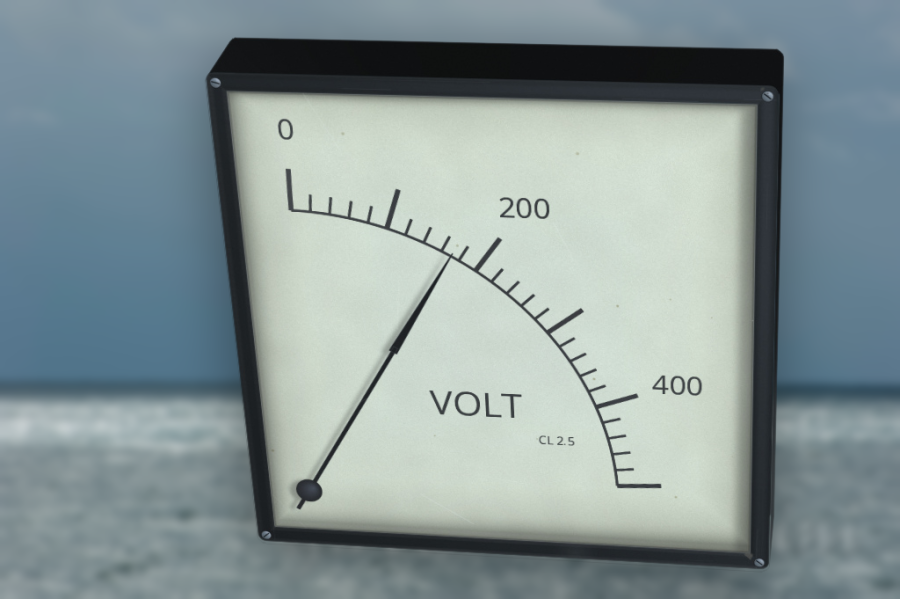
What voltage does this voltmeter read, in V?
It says 170 V
